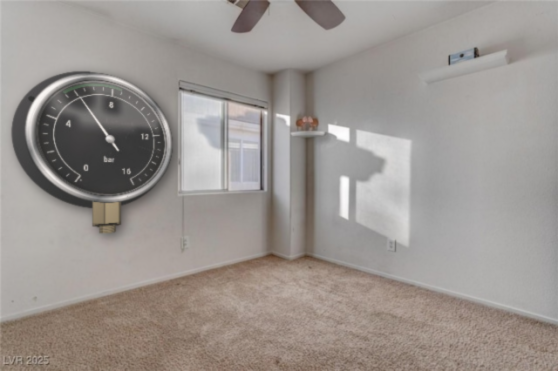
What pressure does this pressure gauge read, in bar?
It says 6 bar
